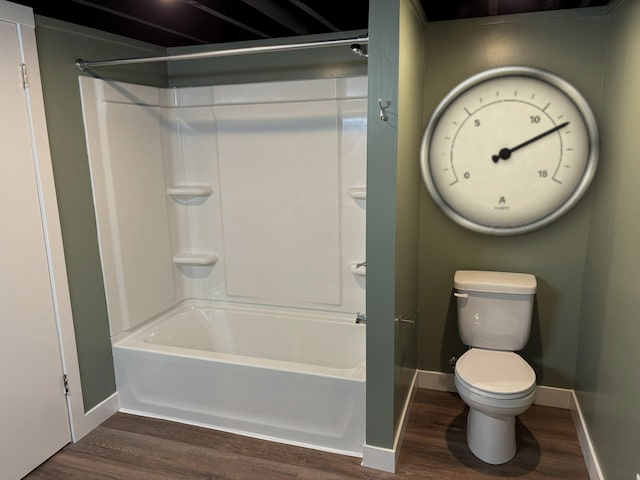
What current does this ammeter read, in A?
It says 11.5 A
